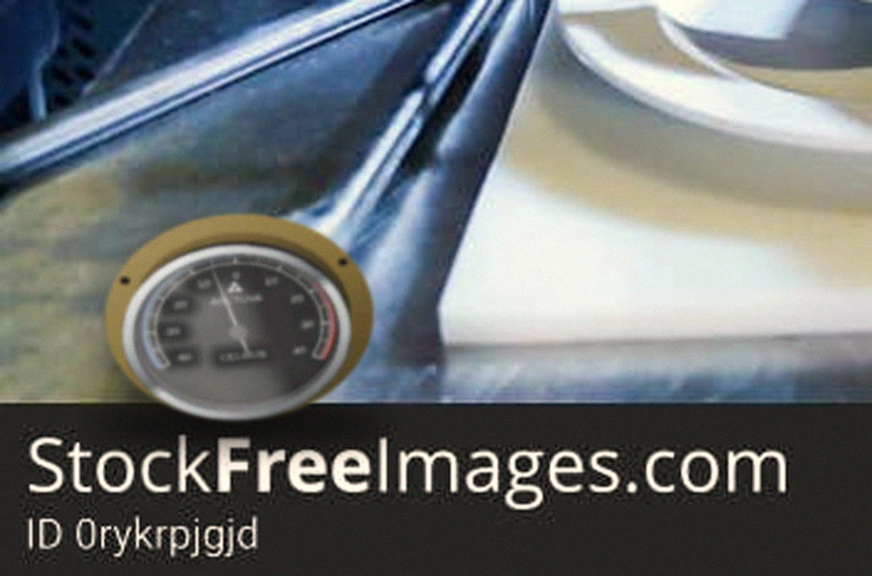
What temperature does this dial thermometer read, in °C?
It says -5 °C
